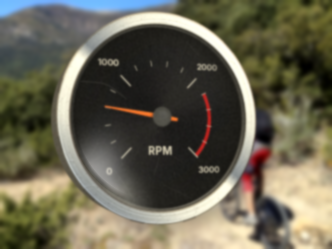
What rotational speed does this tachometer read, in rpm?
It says 600 rpm
